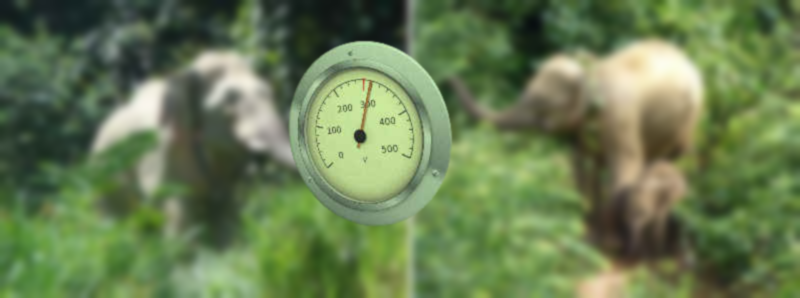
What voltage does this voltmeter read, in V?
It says 300 V
